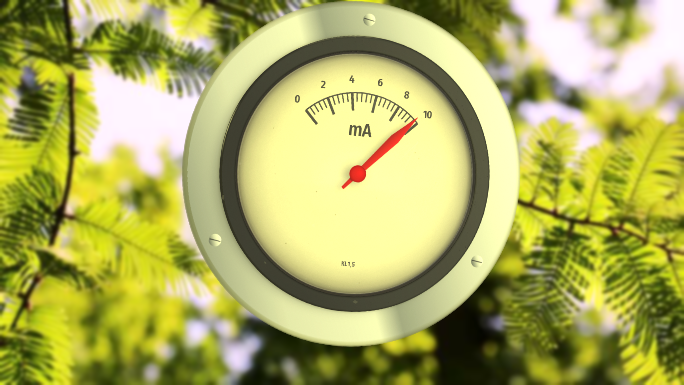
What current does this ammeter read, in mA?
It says 9.6 mA
